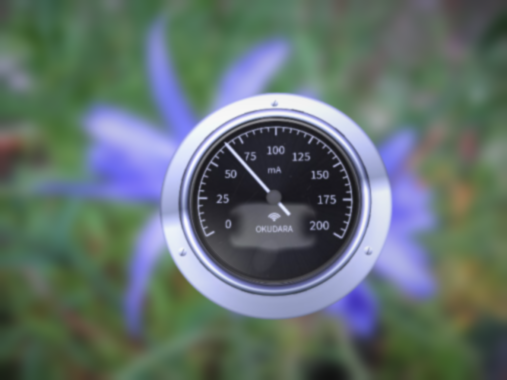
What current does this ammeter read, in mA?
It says 65 mA
